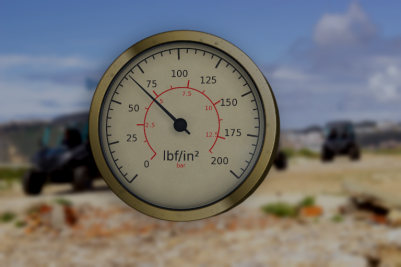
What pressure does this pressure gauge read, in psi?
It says 67.5 psi
